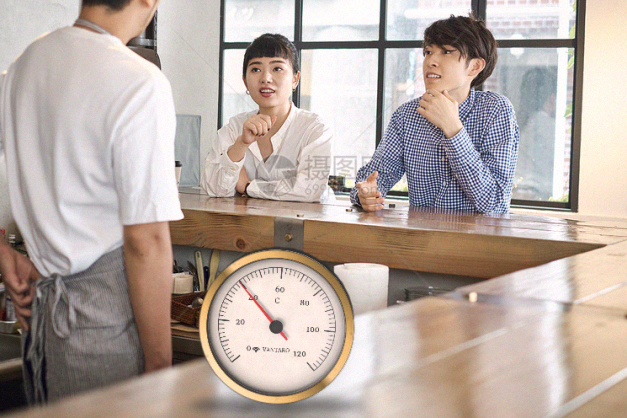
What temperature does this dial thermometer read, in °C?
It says 40 °C
